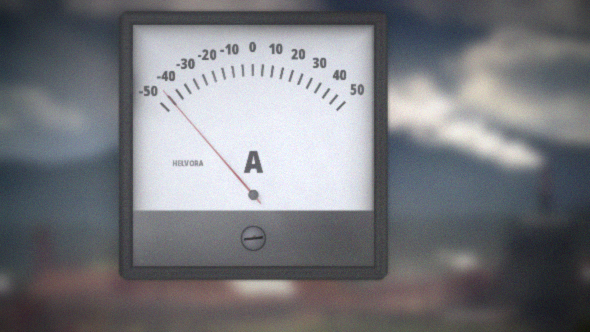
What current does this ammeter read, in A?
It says -45 A
